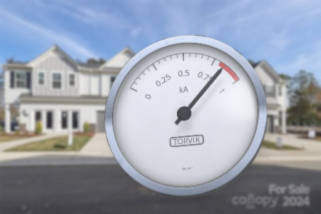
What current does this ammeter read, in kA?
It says 0.85 kA
